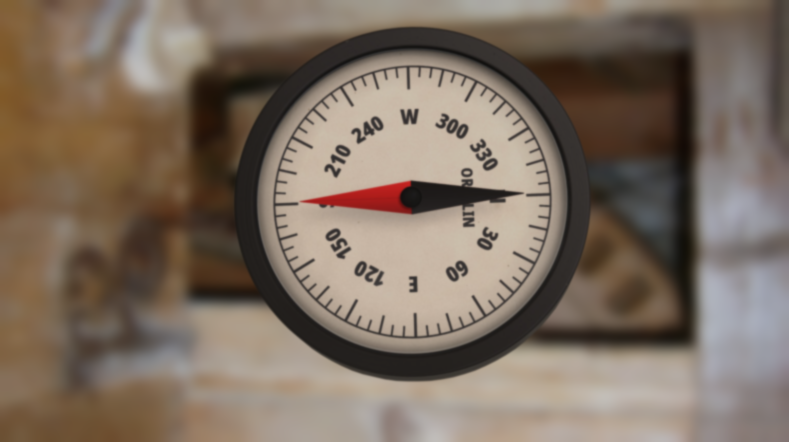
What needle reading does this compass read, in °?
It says 180 °
